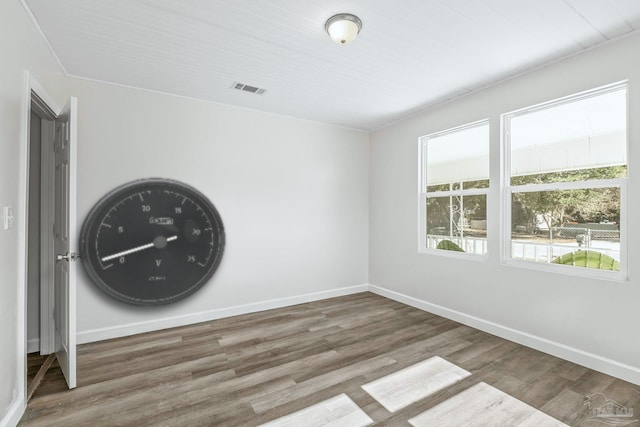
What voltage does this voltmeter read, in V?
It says 1 V
